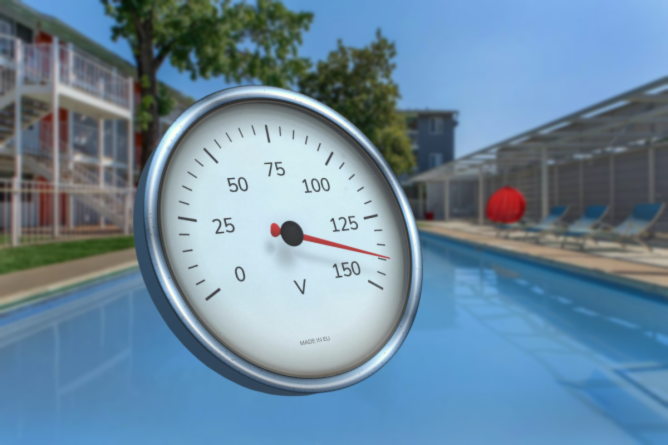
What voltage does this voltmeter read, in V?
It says 140 V
